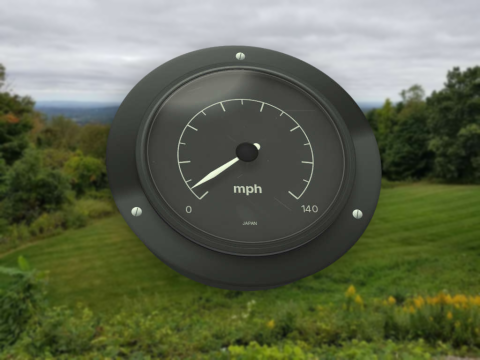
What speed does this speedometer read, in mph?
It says 5 mph
